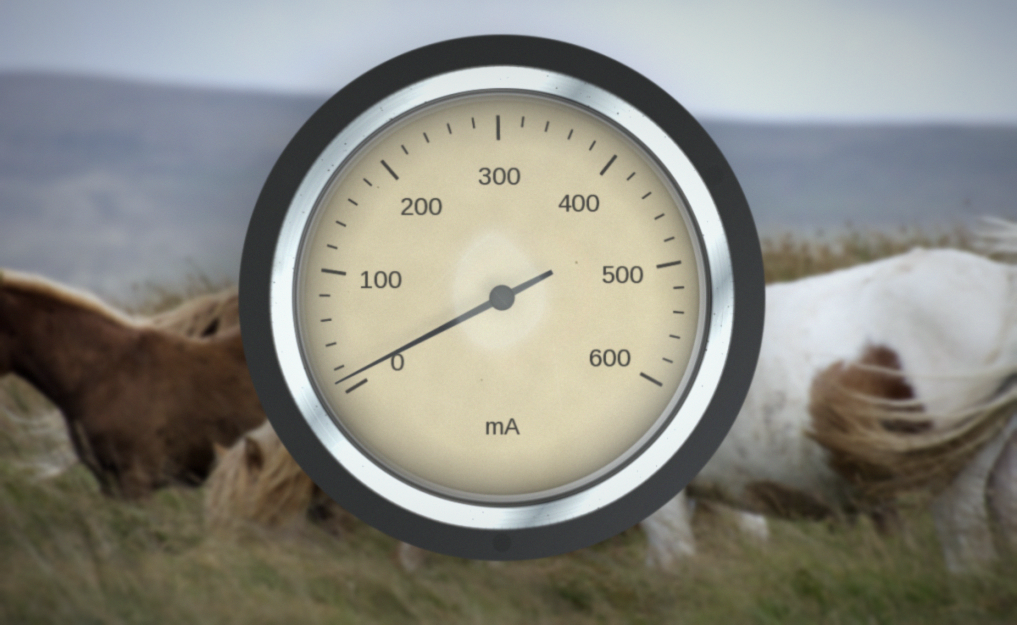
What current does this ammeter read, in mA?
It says 10 mA
